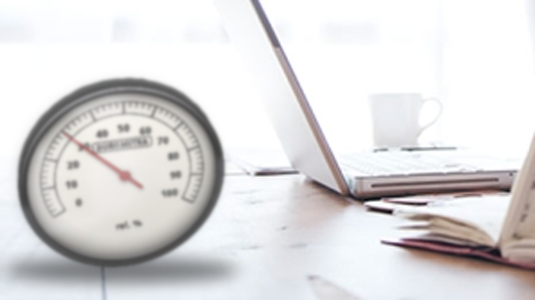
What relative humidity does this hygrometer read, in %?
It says 30 %
